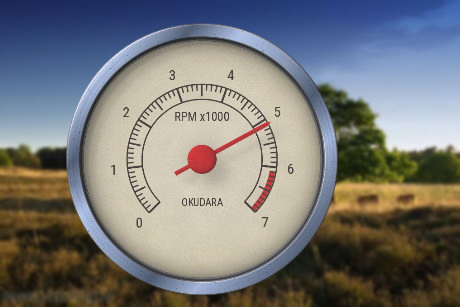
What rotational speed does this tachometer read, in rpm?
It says 5100 rpm
